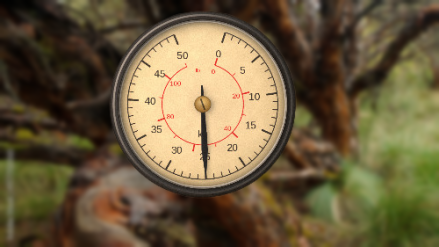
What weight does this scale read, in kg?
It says 25 kg
